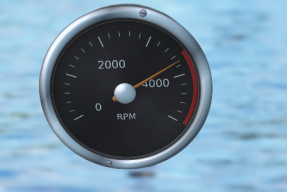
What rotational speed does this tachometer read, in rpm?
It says 3700 rpm
